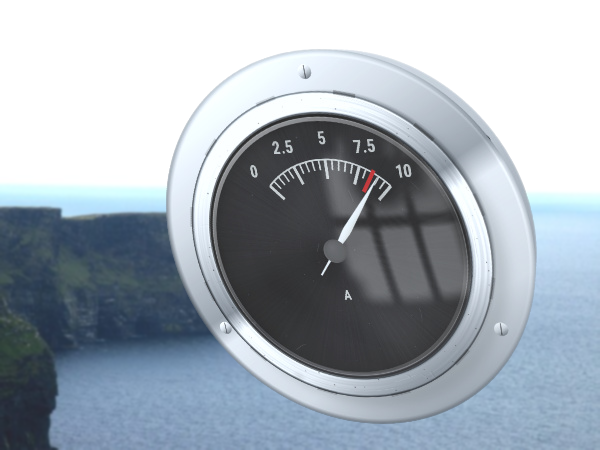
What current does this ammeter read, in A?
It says 9 A
